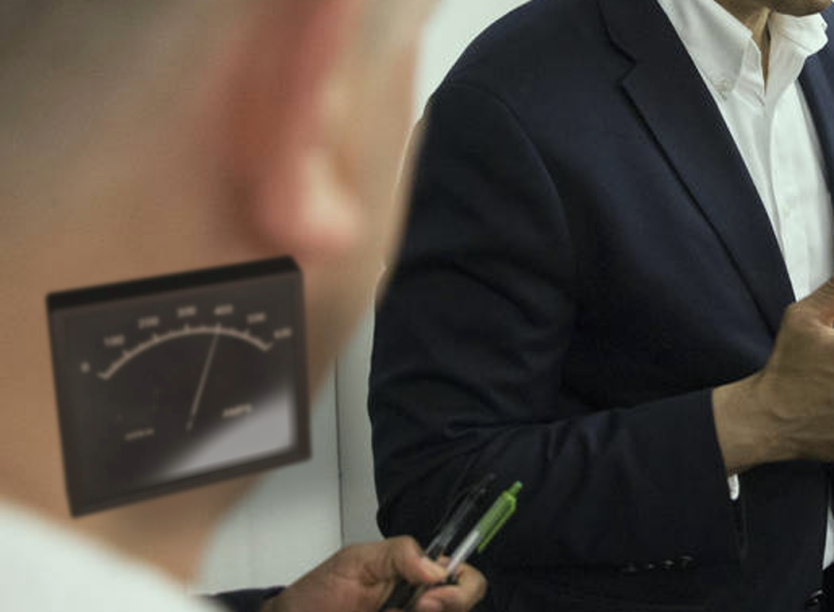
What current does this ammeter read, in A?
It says 400 A
